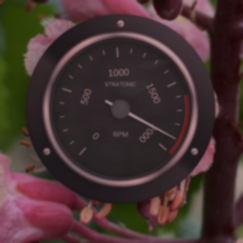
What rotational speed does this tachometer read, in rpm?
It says 1900 rpm
